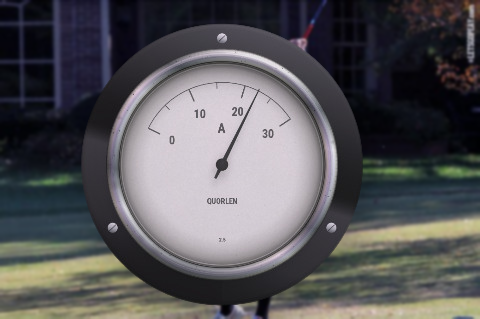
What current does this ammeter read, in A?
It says 22.5 A
